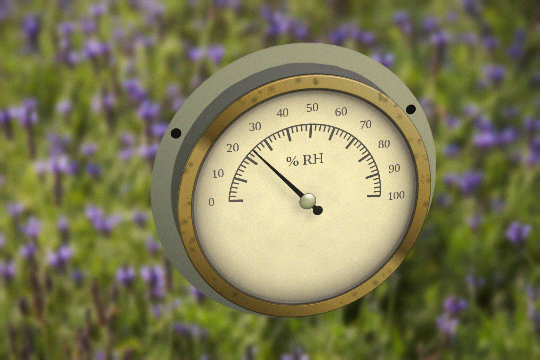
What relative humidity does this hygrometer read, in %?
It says 24 %
